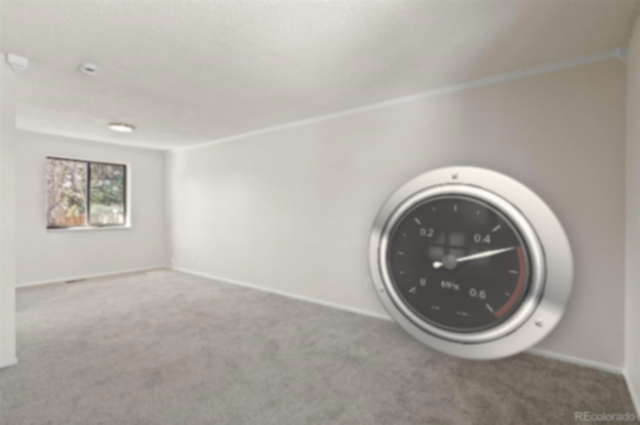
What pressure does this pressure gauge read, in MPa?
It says 0.45 MPa
